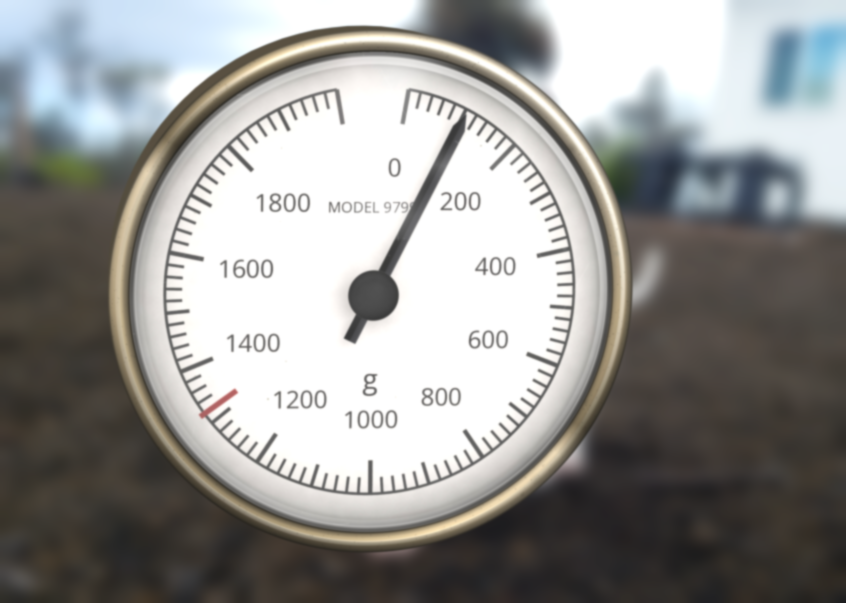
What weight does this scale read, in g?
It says 100 g
